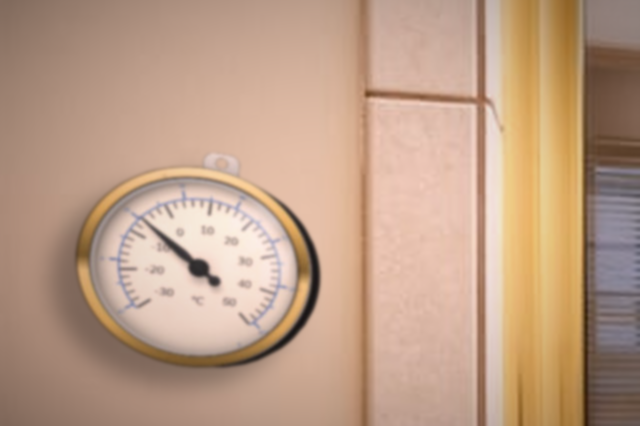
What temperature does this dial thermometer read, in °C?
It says -6 °C
